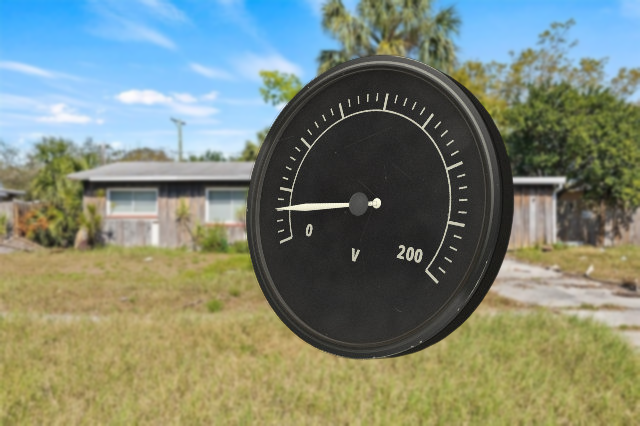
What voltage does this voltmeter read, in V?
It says 15 V
